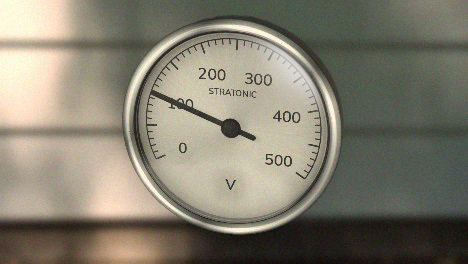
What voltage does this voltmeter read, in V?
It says 100 V
